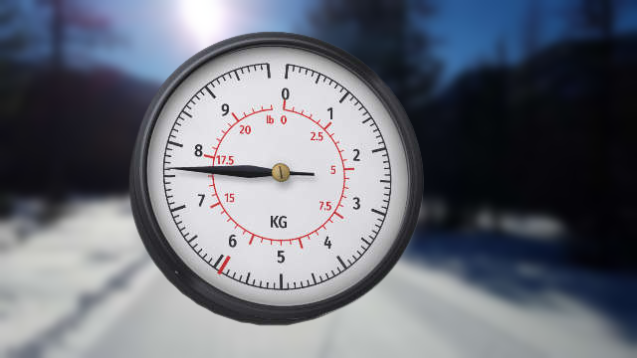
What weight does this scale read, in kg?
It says 7.6 kg
